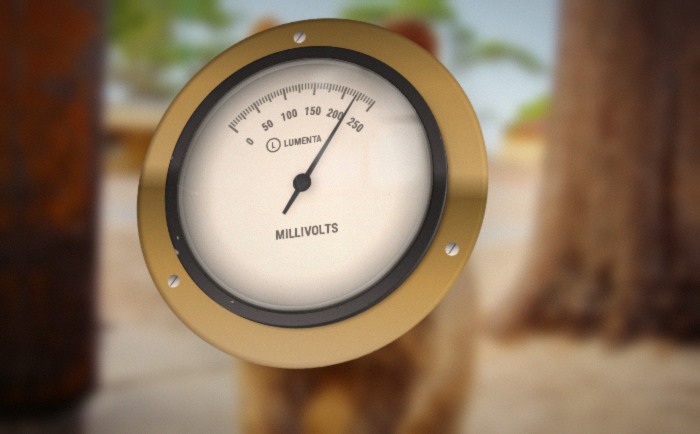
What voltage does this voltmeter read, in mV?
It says 225 mV
